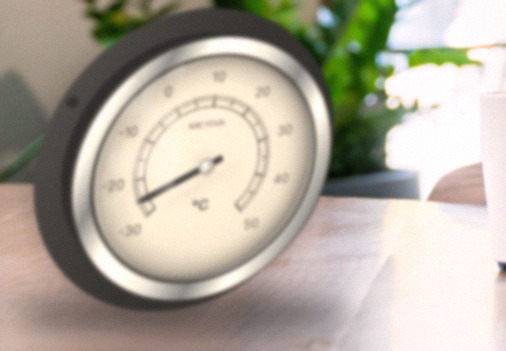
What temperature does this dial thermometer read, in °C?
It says -25 °C
